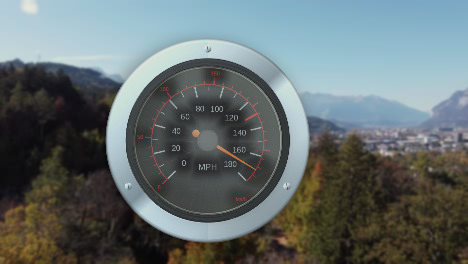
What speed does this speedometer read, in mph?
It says 170 mph
